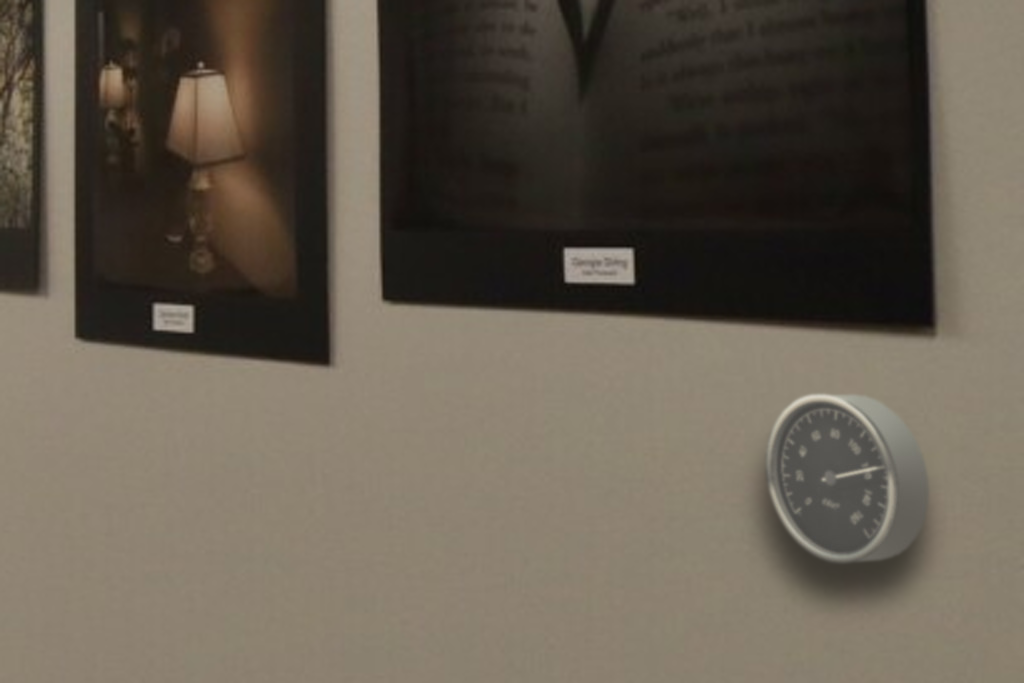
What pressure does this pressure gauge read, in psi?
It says 120 psi
